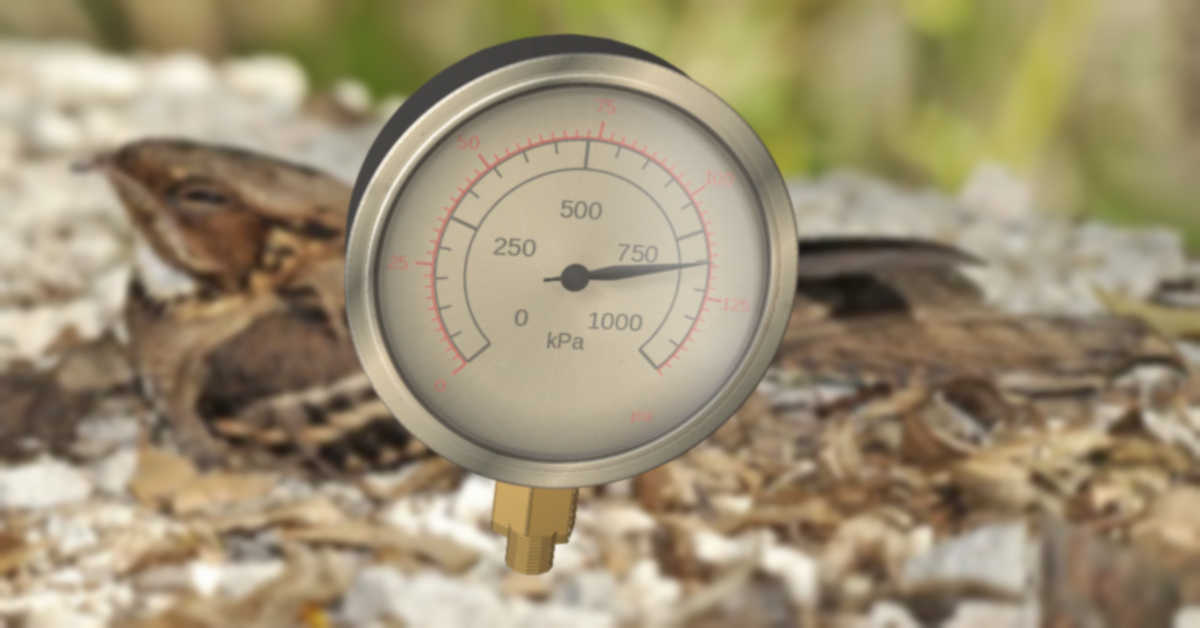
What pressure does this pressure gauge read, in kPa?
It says 800 kPa
